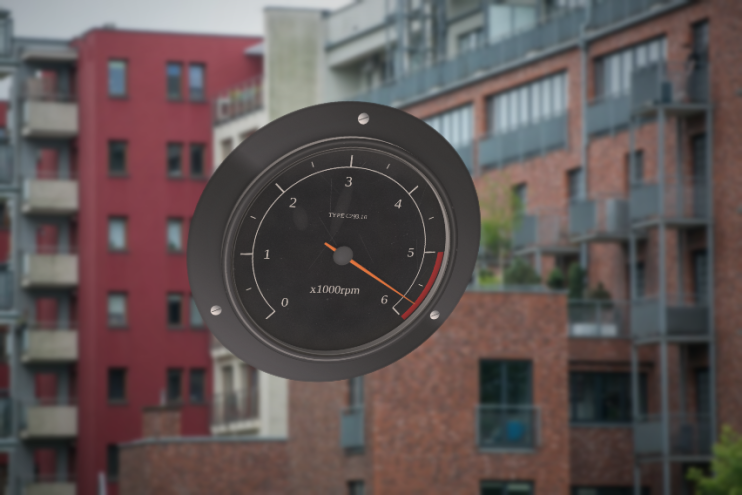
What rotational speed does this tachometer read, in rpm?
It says 5750 rpm
